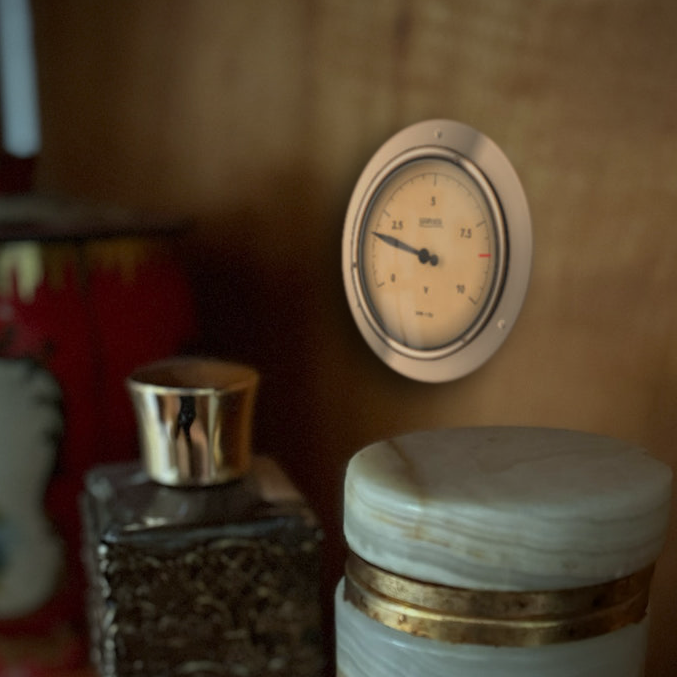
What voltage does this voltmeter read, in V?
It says 1.75 V
